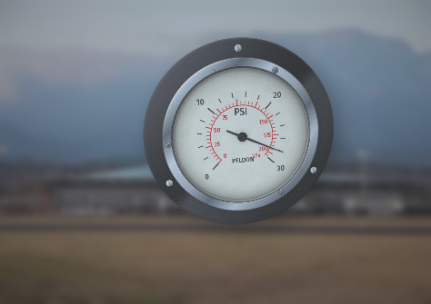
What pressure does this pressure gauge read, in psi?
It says 28 psi
